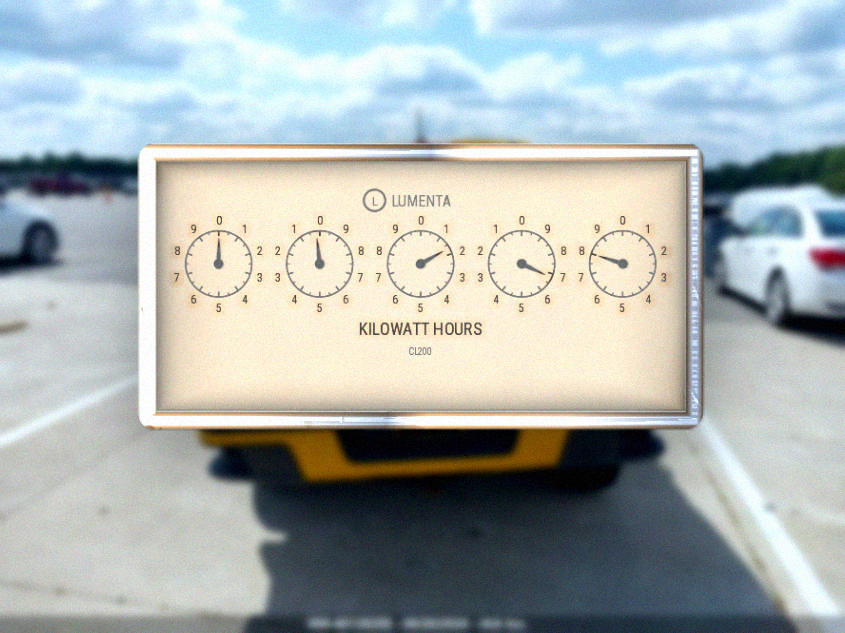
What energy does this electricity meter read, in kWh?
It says 168 kWh
